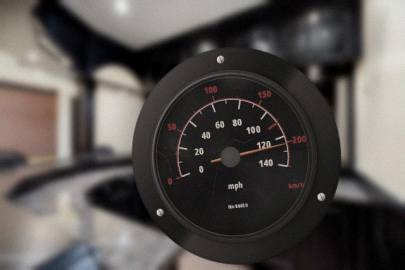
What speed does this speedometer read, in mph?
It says 125 mph
